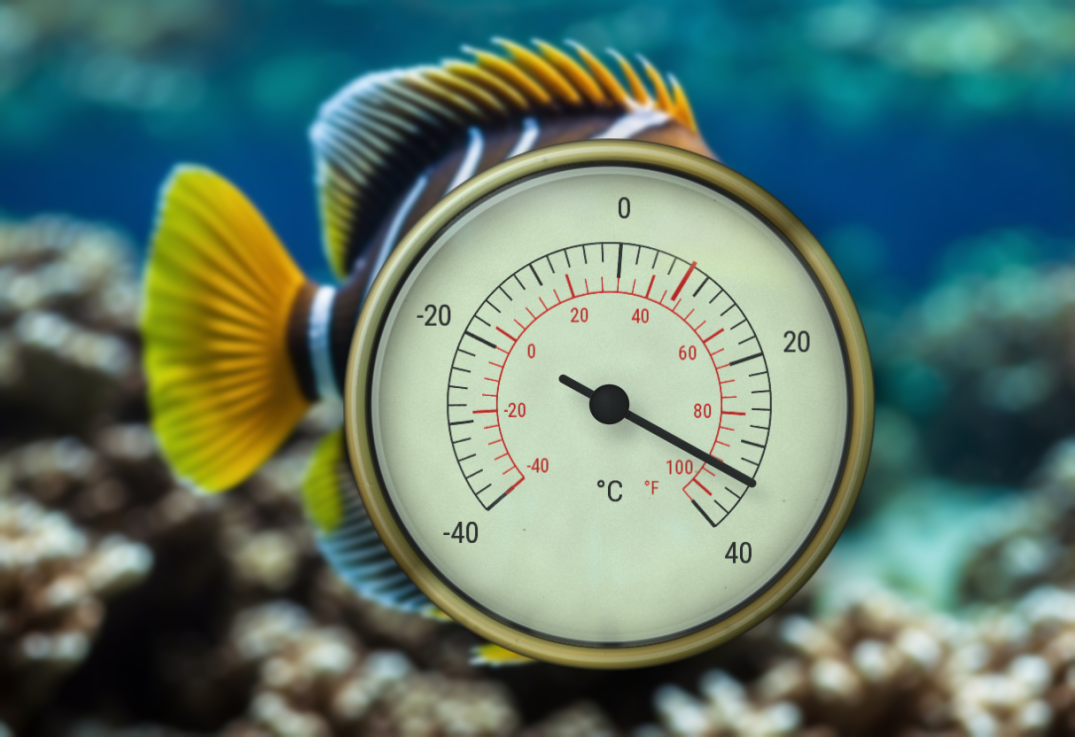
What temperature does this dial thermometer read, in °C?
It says 34 °C
